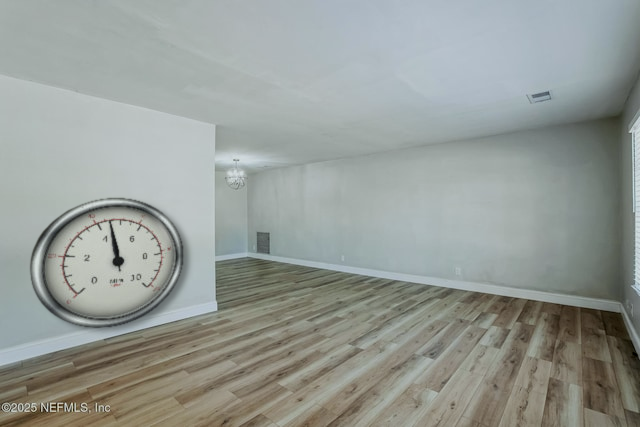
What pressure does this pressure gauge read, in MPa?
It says 4.5 MPa
